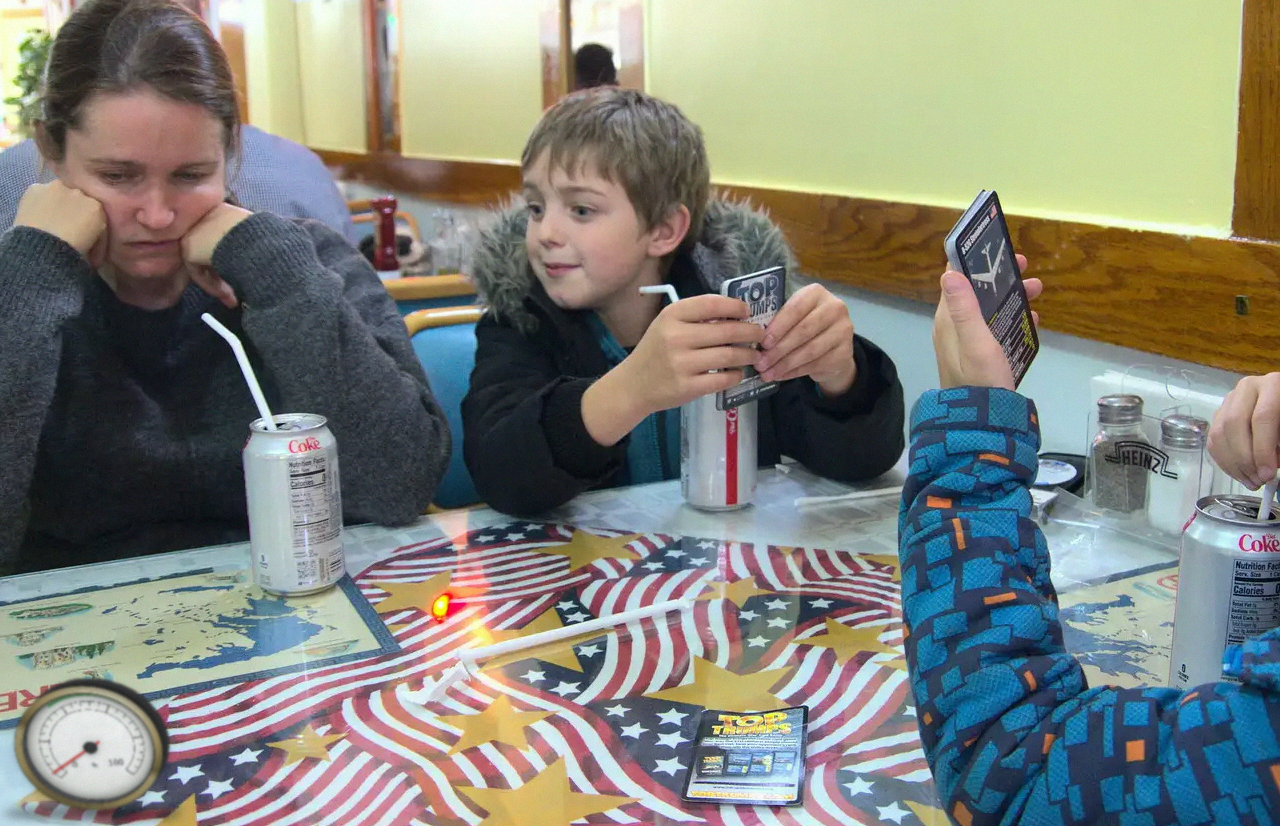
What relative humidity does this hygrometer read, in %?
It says 4 %
